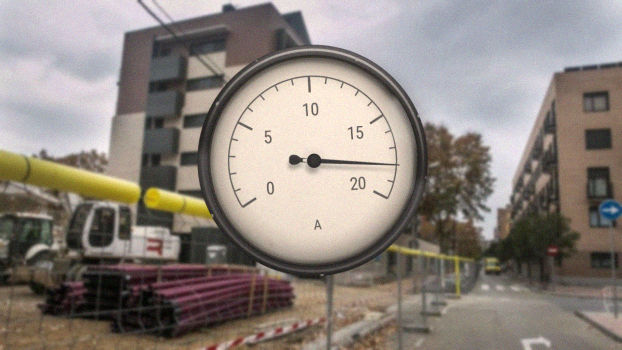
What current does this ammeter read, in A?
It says 18 A
